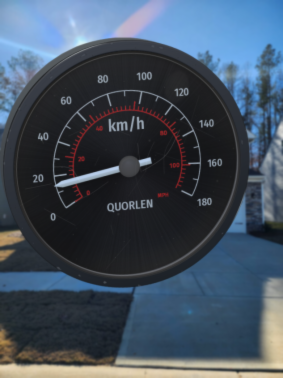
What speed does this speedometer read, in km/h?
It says 15 km/h
